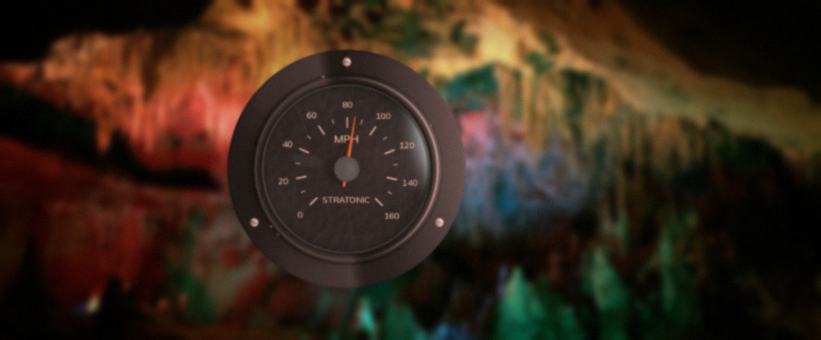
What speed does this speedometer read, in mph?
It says 85 mph
